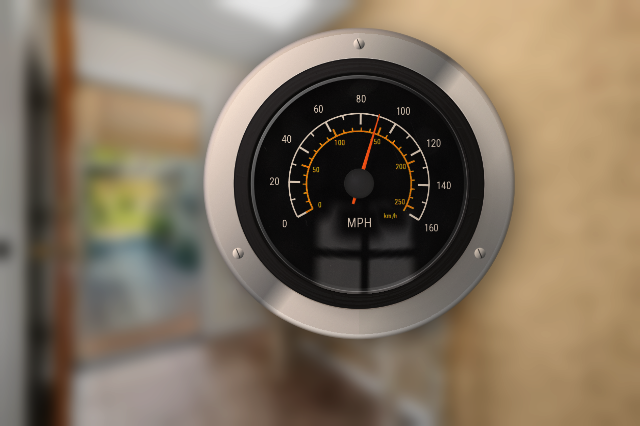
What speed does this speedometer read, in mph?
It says 90 mph
